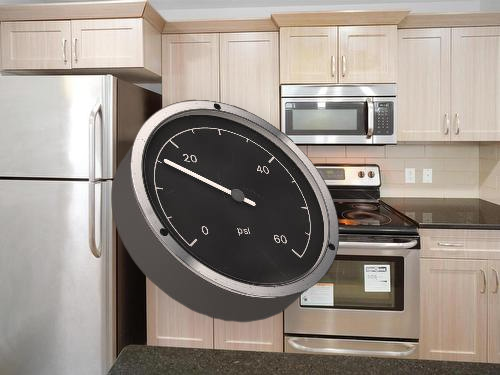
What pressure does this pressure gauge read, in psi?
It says 15 psi
